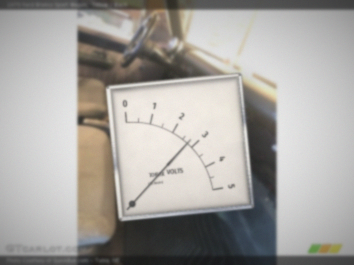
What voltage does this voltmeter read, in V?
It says 2.75 V
